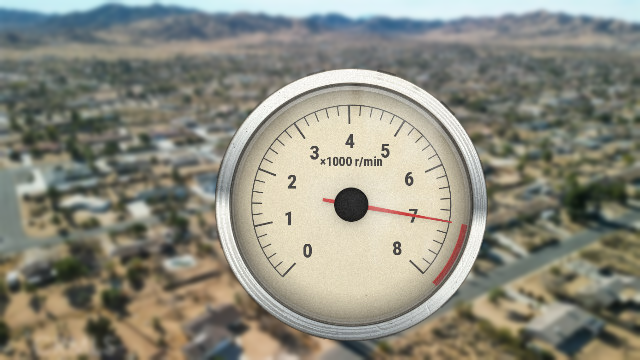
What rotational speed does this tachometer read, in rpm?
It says 7000 rpm
